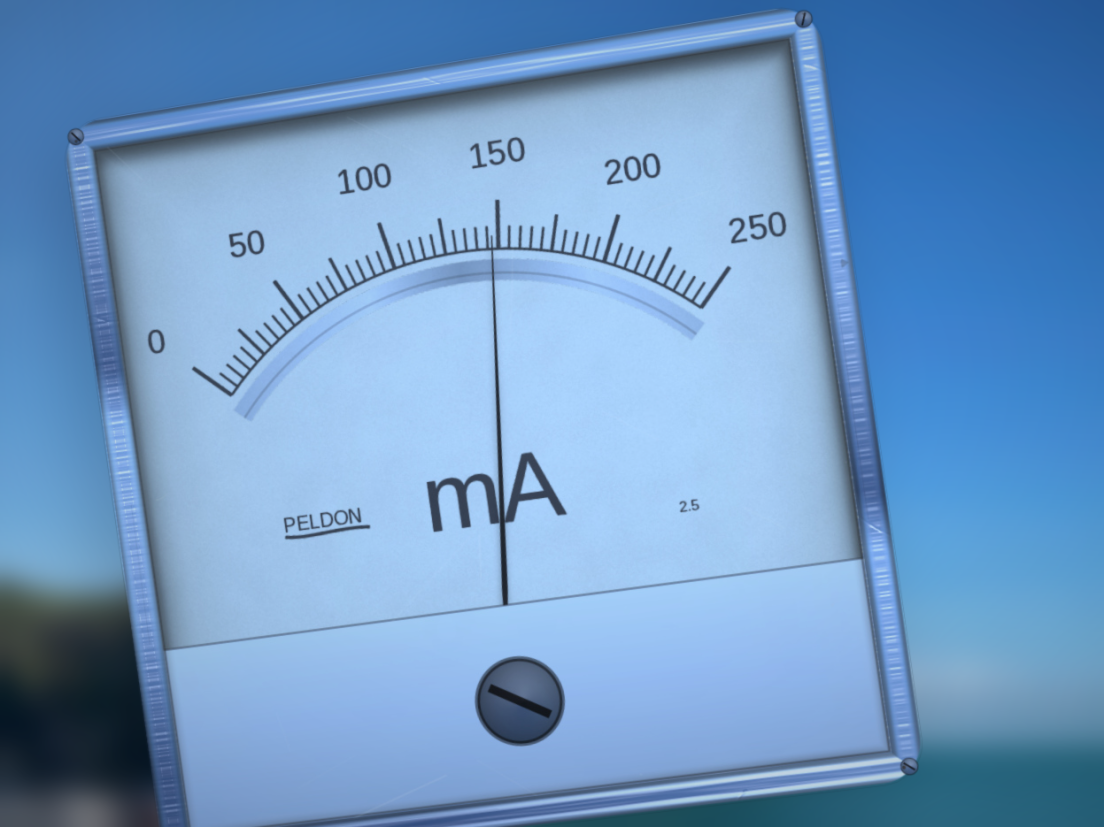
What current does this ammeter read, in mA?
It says 147.5 mA
